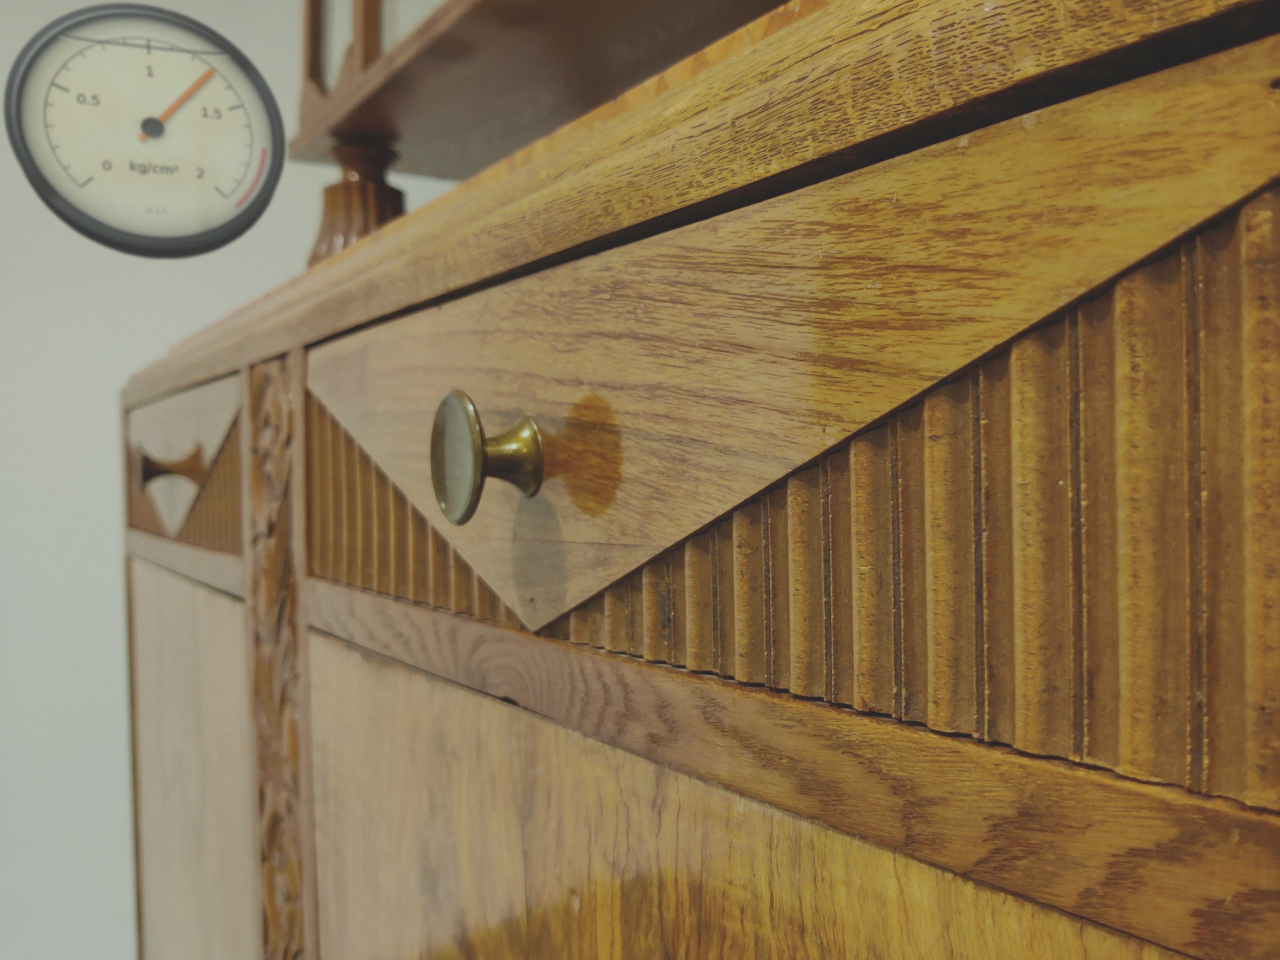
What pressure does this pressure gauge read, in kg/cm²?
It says 1.3 kg/cm²
